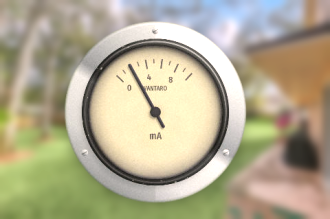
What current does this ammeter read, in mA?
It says 2 mA
